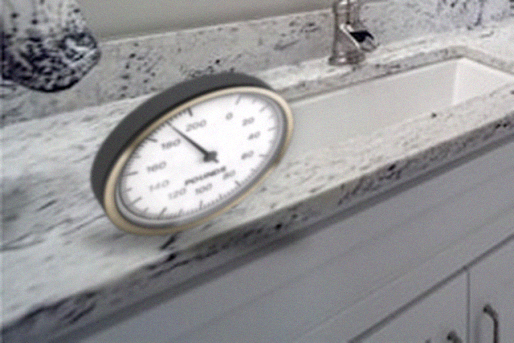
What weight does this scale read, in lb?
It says 190 lb
